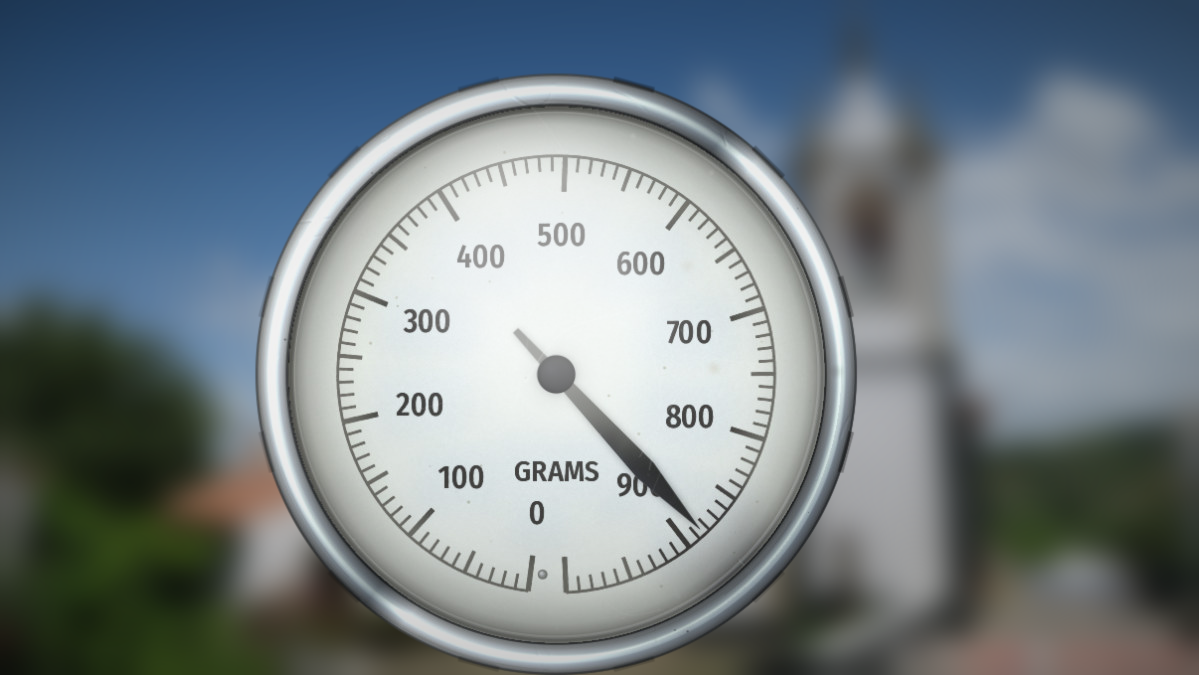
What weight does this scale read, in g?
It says 885 g
